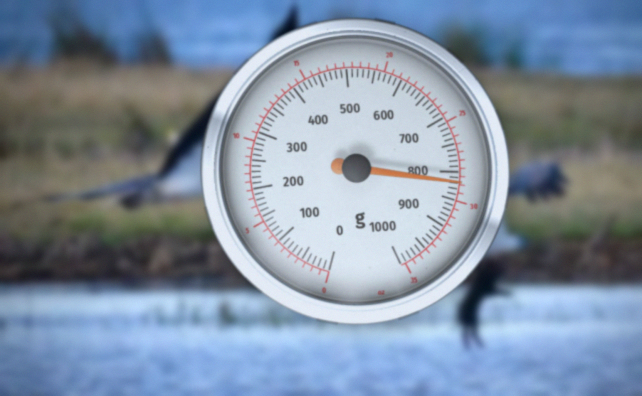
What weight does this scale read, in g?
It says 820 g
